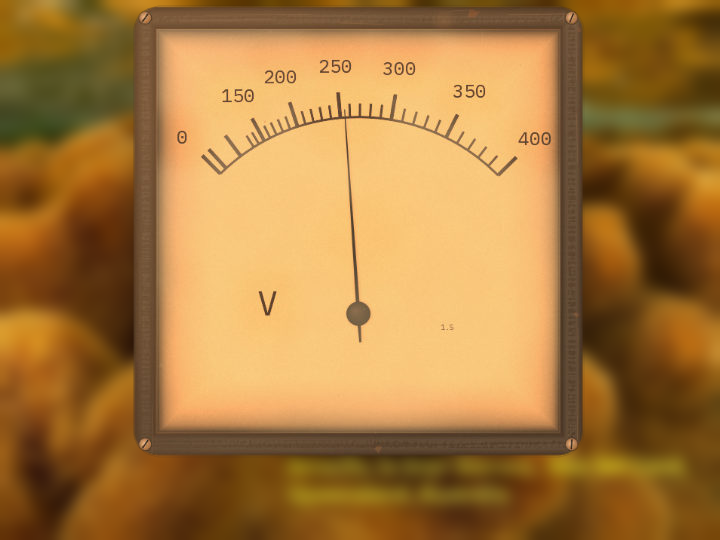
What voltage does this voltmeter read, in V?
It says 255 V
